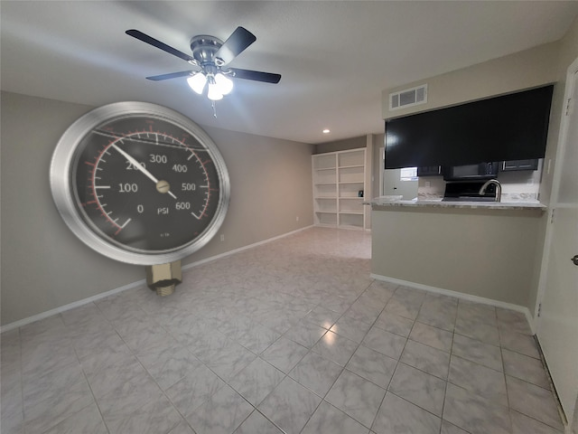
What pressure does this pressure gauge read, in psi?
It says 200 psi
